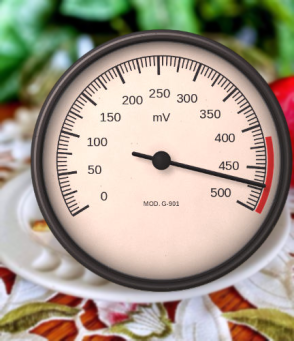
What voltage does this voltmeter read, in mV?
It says 470 mV
